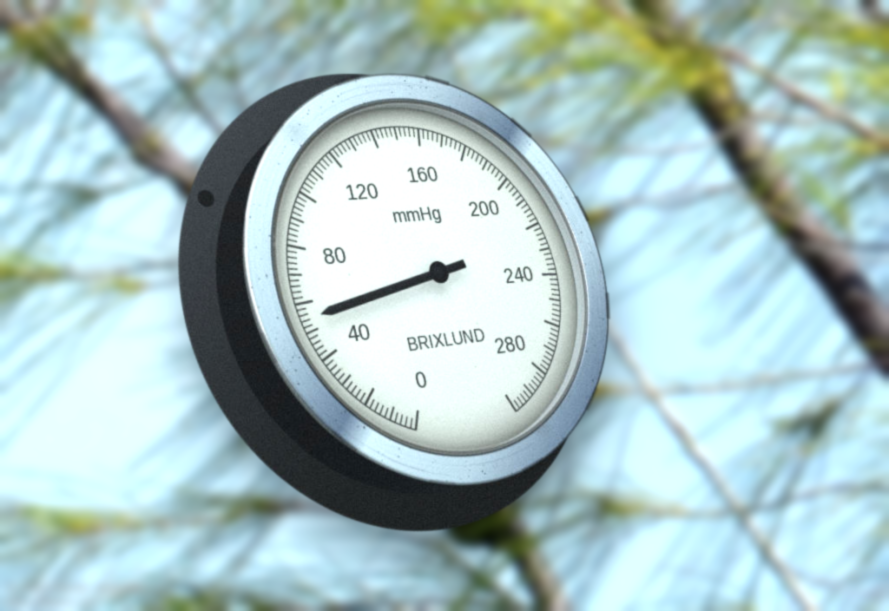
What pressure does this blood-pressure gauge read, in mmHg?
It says 54 mmHg
